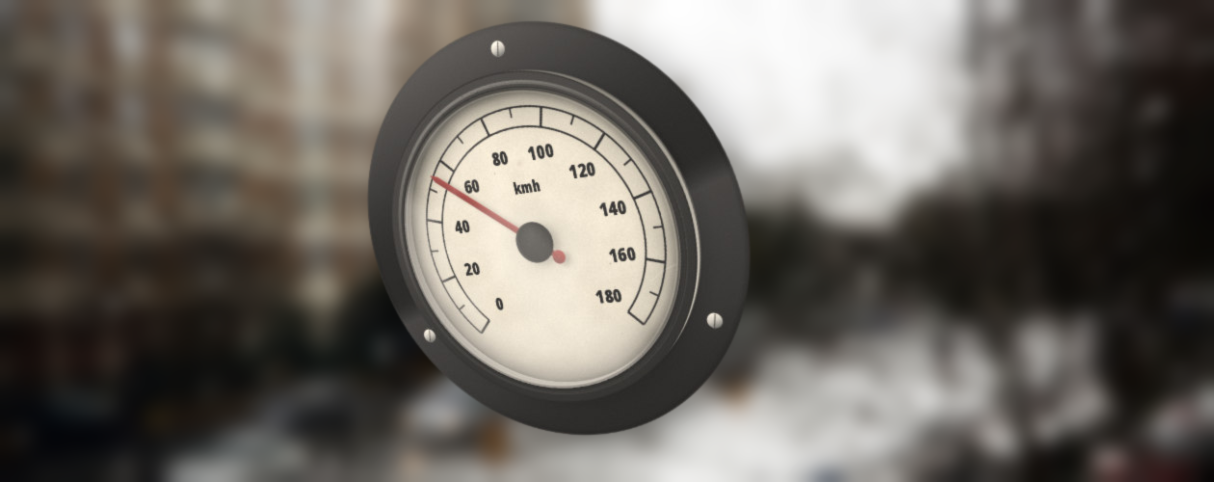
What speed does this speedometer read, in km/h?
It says 55 km/h
